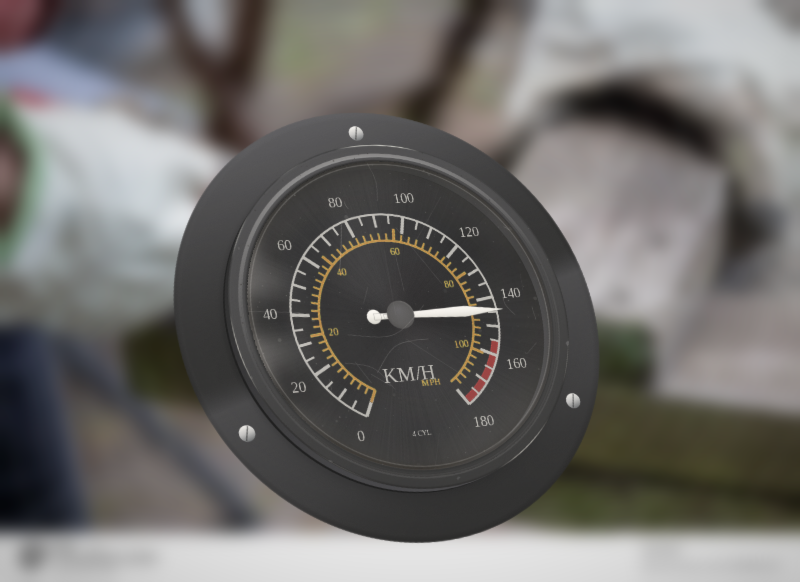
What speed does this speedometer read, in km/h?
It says 145 km/h
